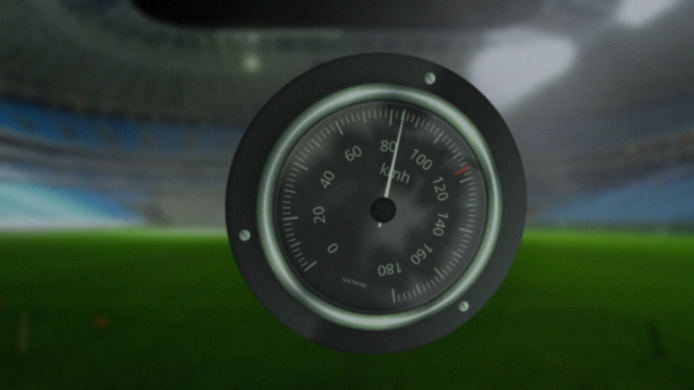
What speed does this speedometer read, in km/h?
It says 84 km/h
